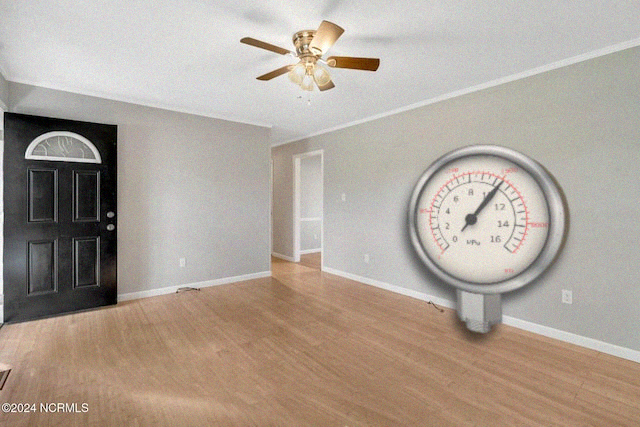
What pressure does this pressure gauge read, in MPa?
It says 10.5 MPa
